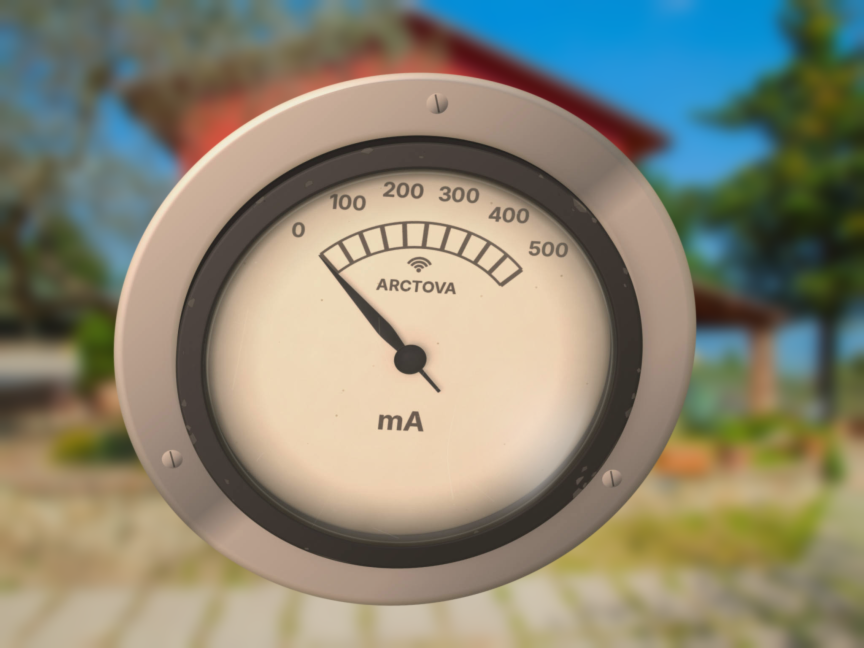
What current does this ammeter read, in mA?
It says 0 mA
